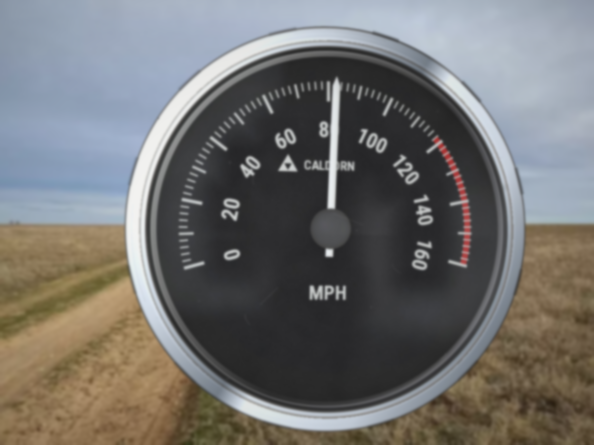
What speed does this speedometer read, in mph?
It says 82 mph
